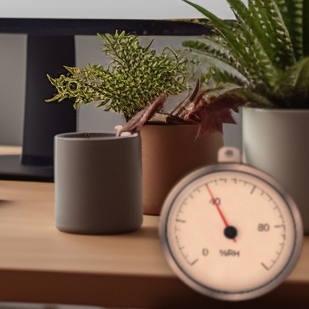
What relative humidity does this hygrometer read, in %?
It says 40 %
